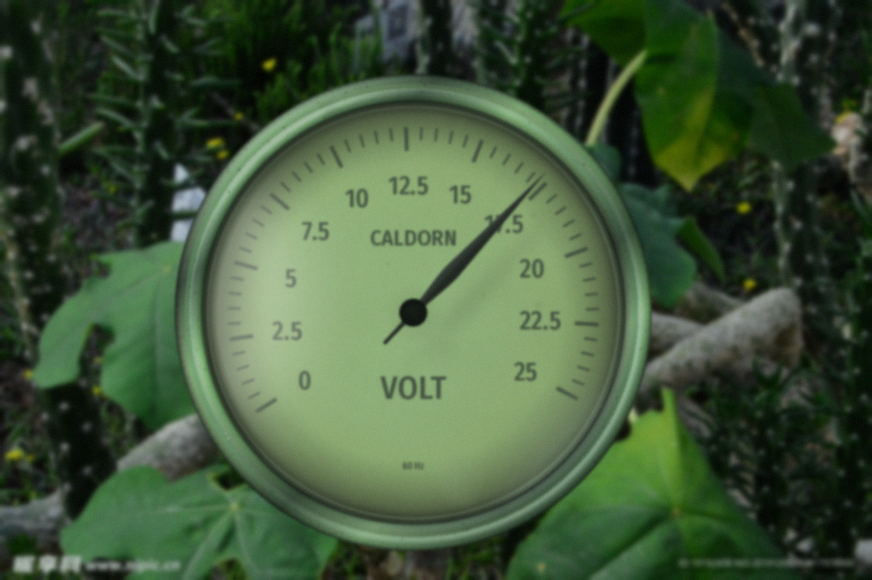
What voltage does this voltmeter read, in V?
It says 17.25 V
